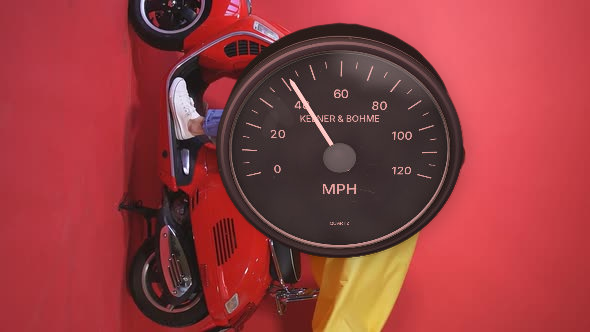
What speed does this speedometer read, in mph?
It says 42.5 mph
